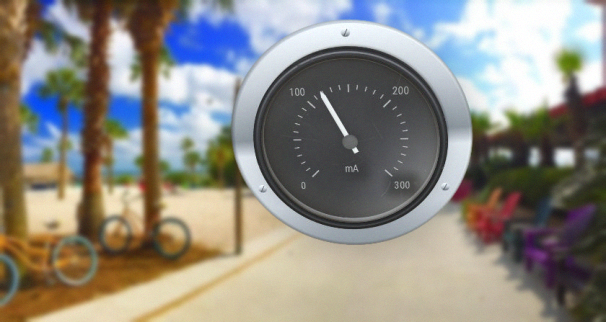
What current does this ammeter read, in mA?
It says 120 mA
